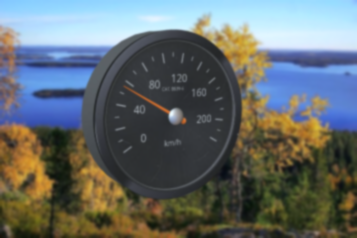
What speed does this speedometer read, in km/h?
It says 55 km/h
